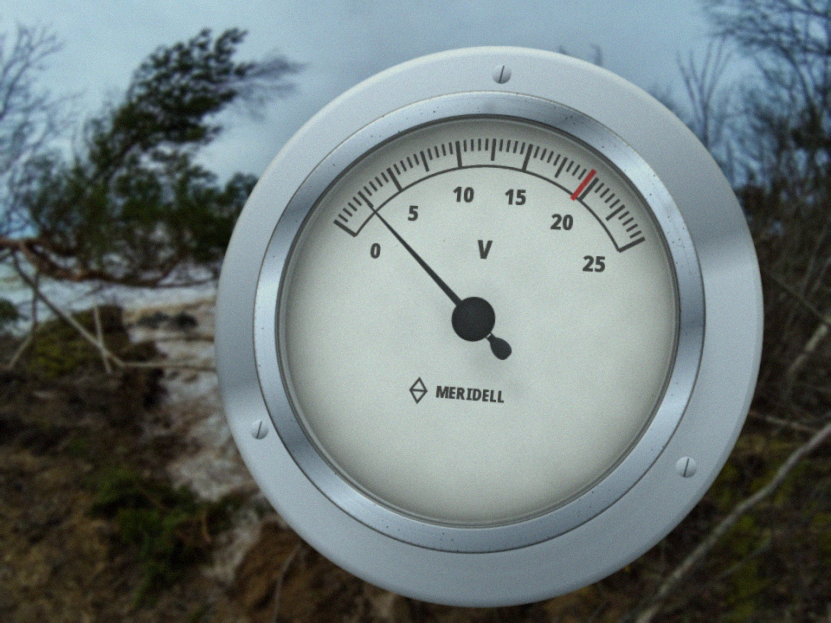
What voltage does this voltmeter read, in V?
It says 2.5 V
